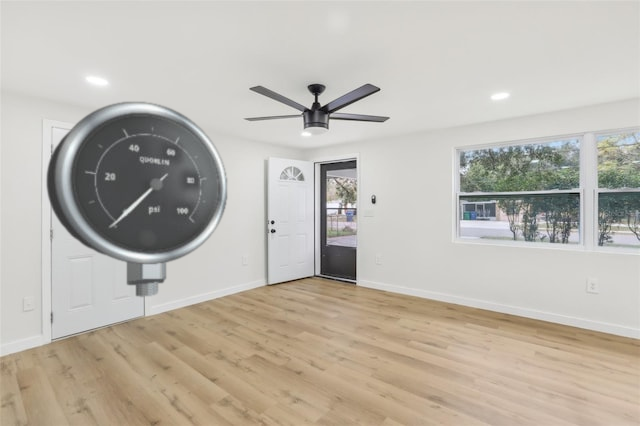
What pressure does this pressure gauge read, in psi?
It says 0 psi
